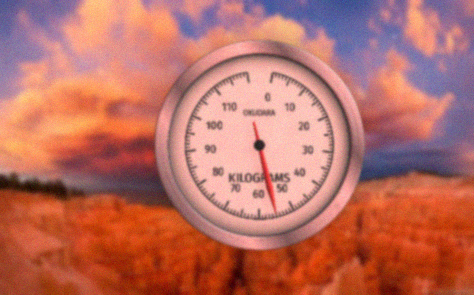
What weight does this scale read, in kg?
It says 55 kg
